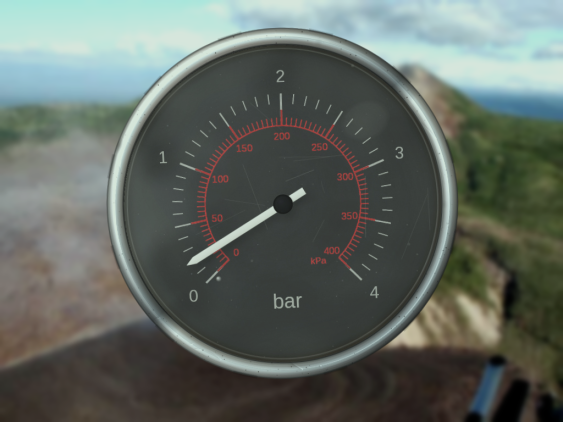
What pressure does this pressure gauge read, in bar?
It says 0.2 bar
